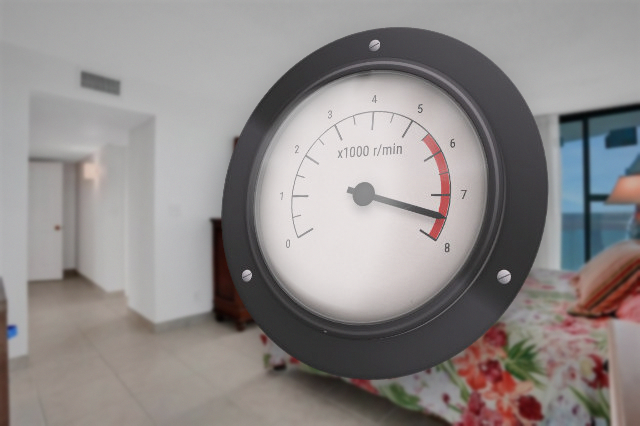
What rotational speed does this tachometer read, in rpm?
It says 7500 rpm
